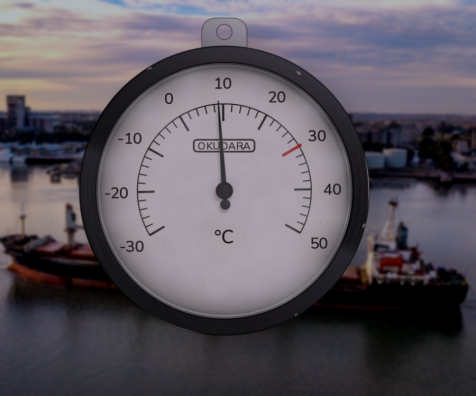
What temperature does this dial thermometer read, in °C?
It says 9 °C
